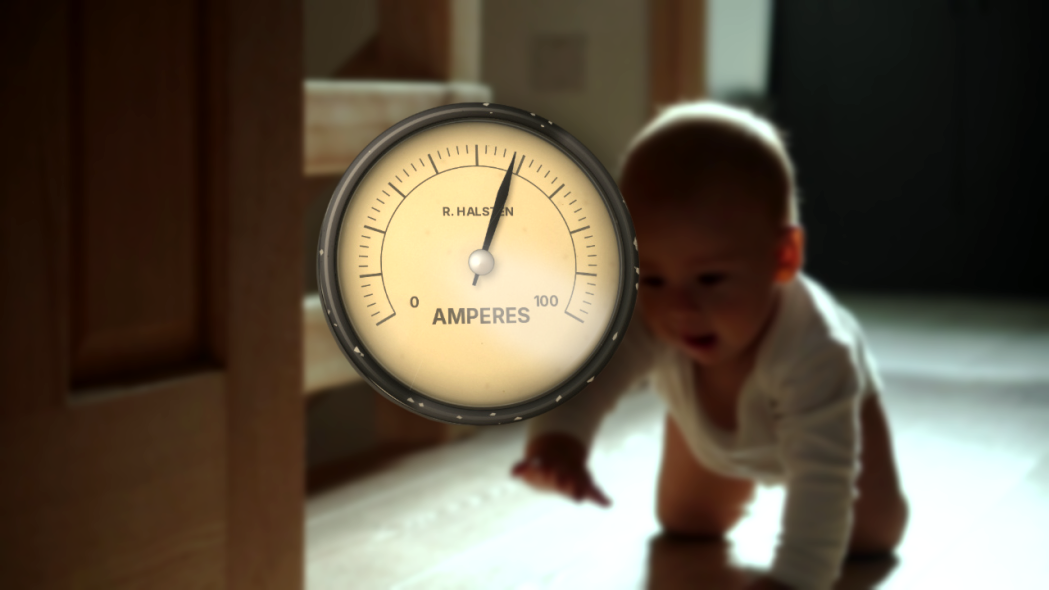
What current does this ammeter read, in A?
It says 58 A
